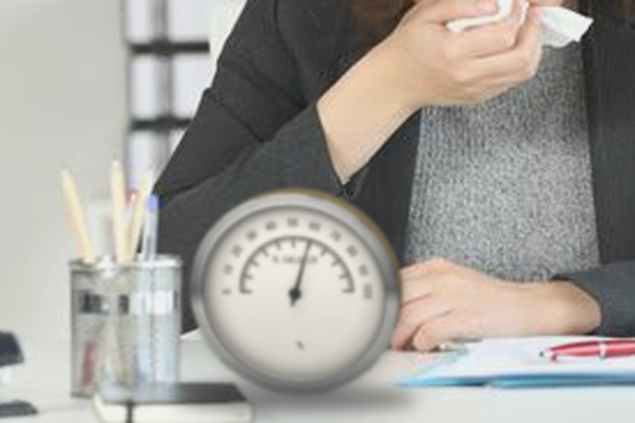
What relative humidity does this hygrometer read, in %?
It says 60 %
